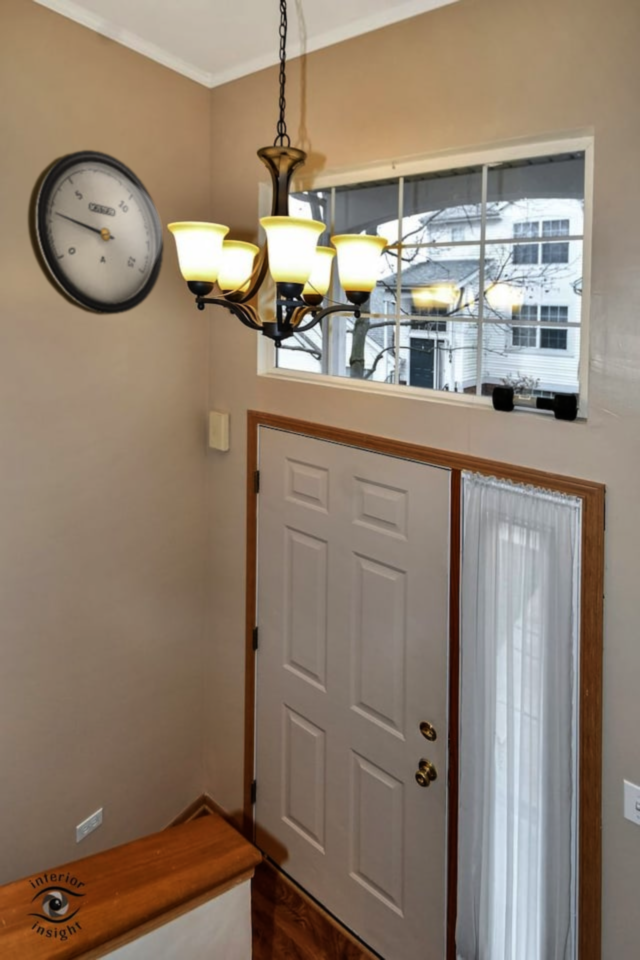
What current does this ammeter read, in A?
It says 2.5 A
